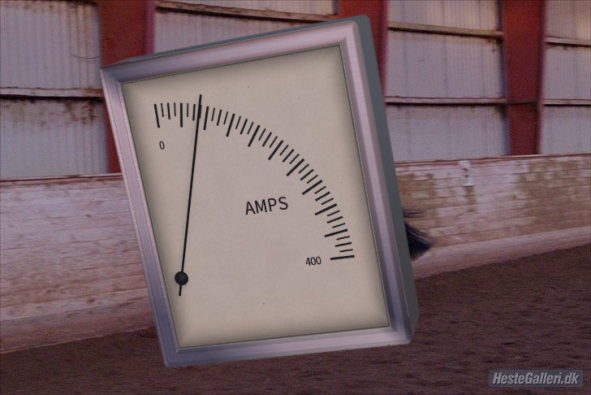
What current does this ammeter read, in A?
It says 70 A
